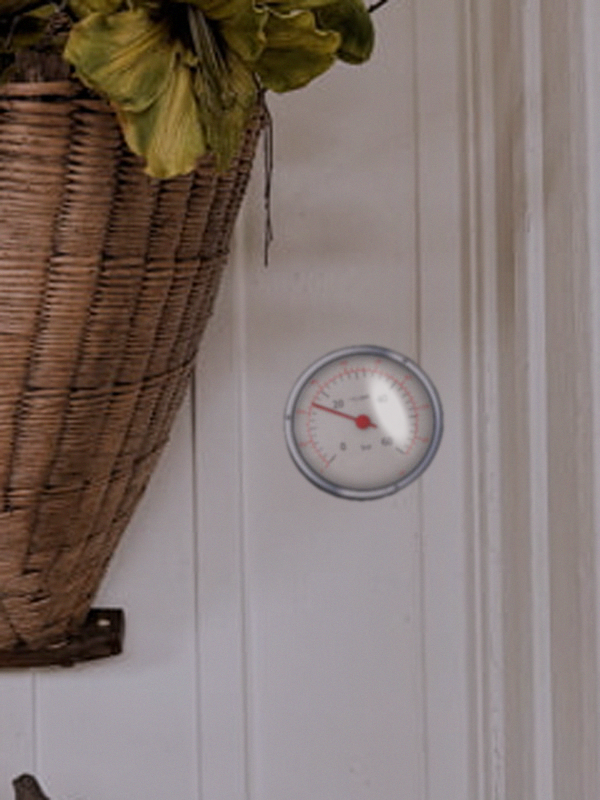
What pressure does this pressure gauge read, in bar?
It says 16 bar
